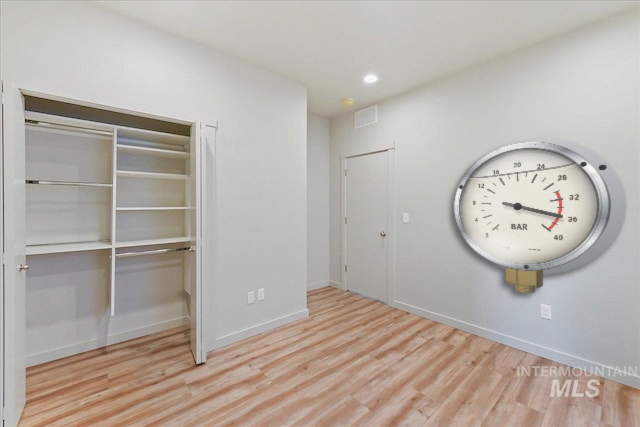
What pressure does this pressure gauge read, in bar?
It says 36 bar
